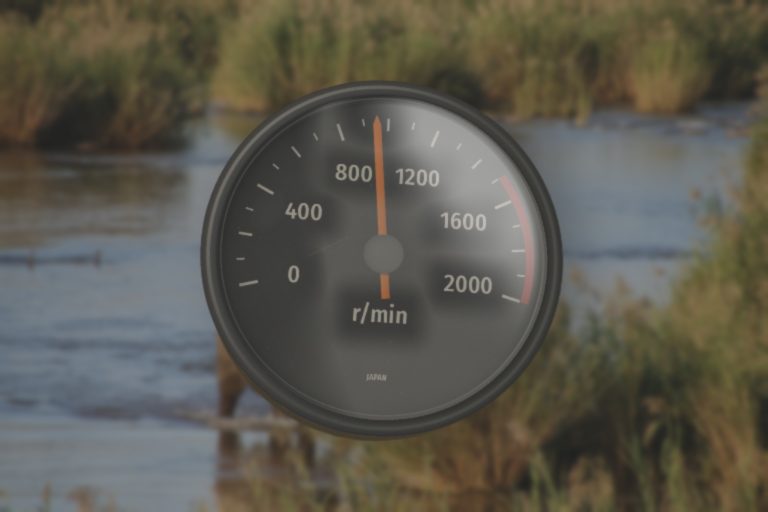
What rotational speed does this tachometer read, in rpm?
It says 950 rpm
